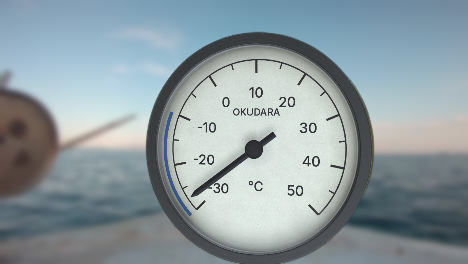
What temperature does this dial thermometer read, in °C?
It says -27.5 °C
